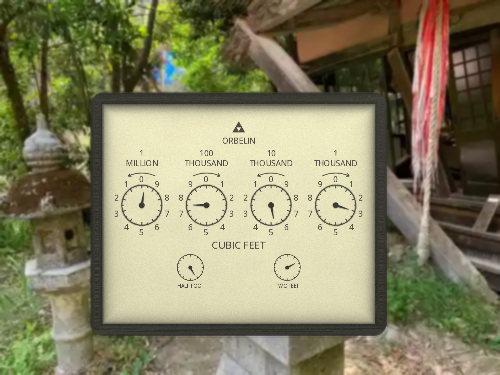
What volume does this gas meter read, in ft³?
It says 975300 ft³
